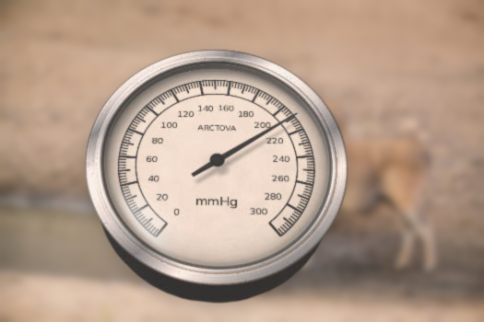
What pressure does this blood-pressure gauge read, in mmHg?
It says 210 mmHg
